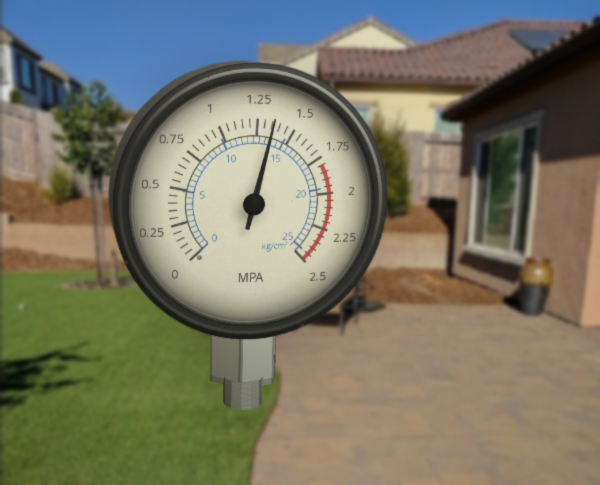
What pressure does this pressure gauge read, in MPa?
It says 1.35 MPa
